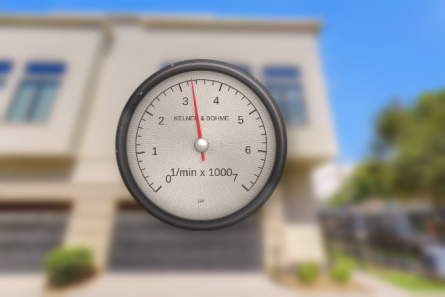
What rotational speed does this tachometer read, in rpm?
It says 3300 rpm
